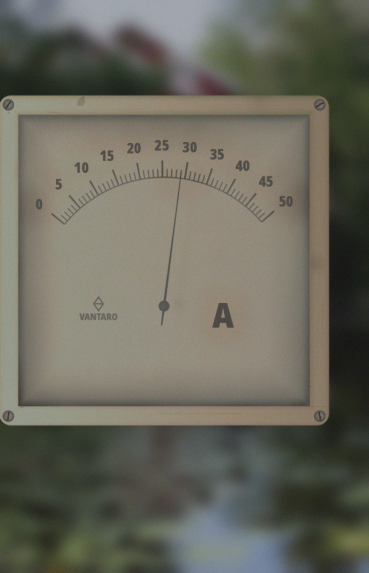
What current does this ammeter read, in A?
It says 29 A
